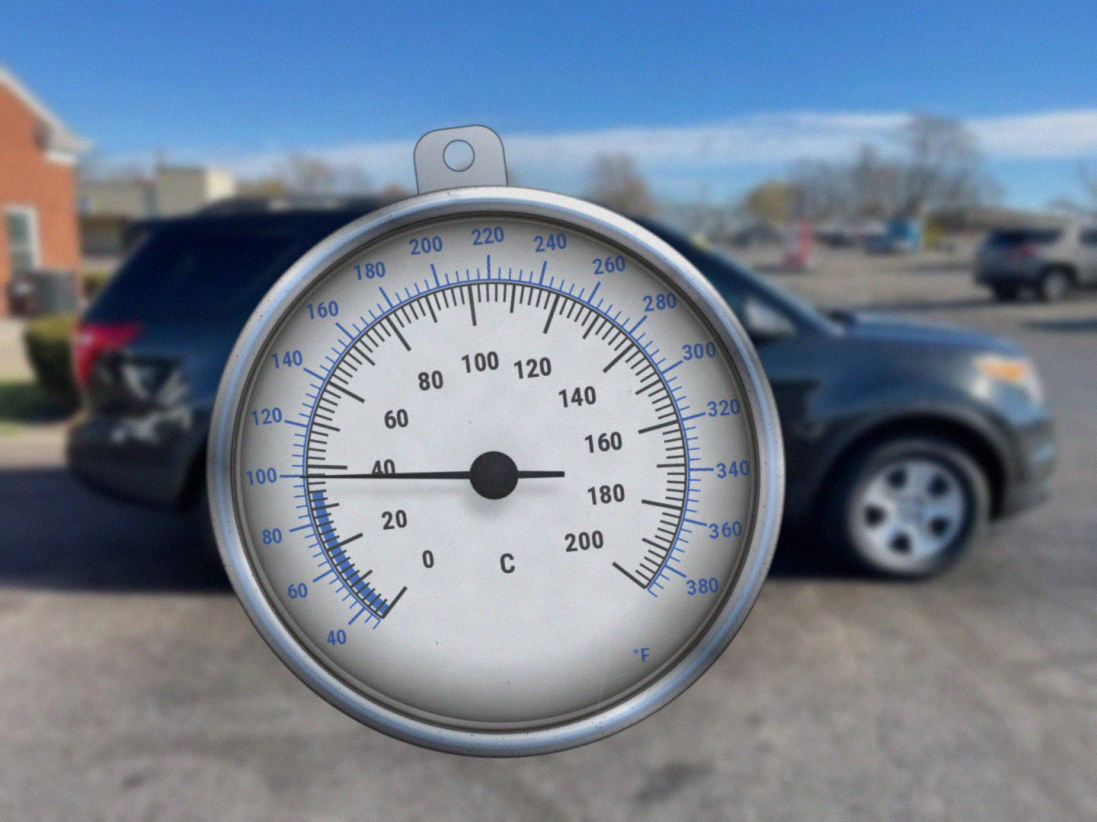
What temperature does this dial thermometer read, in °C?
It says 38 °C
